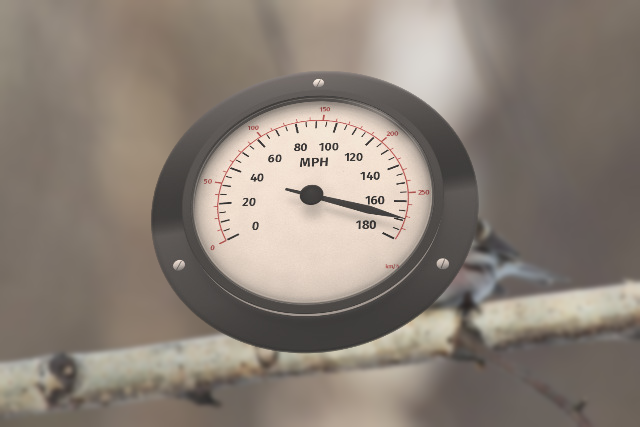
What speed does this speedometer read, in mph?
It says 170 mph
